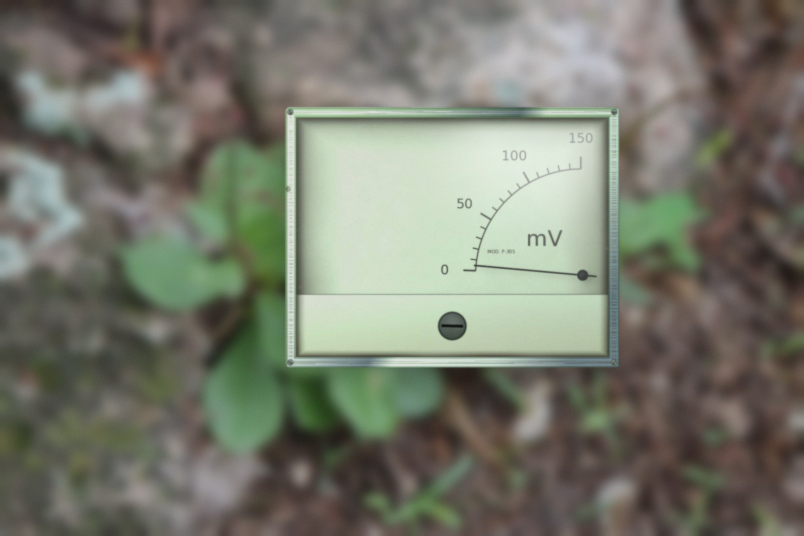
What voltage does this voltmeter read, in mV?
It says 5 mV
